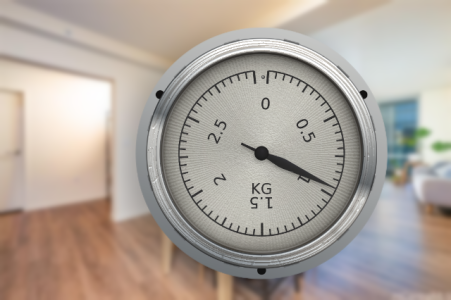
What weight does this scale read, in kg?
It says 0.95 kg
